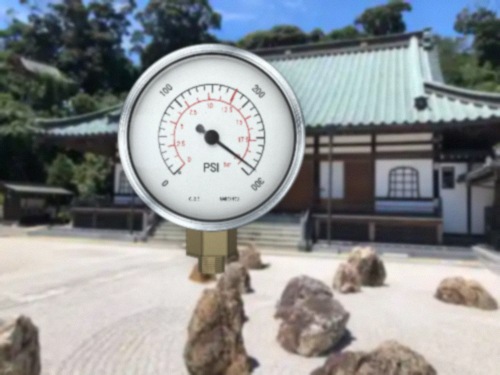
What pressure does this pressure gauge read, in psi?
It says 290 psi
